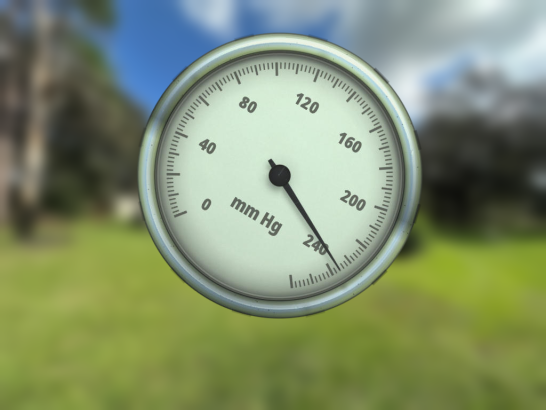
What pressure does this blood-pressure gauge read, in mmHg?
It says 236 mmHg
